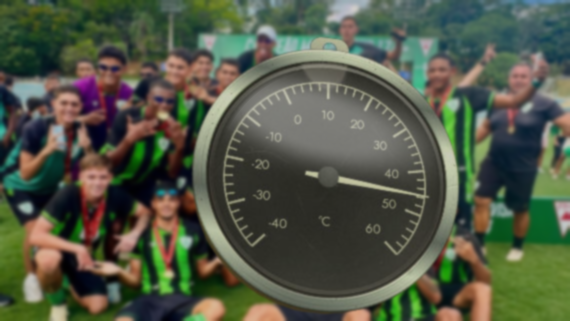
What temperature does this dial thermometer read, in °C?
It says 46 °C
